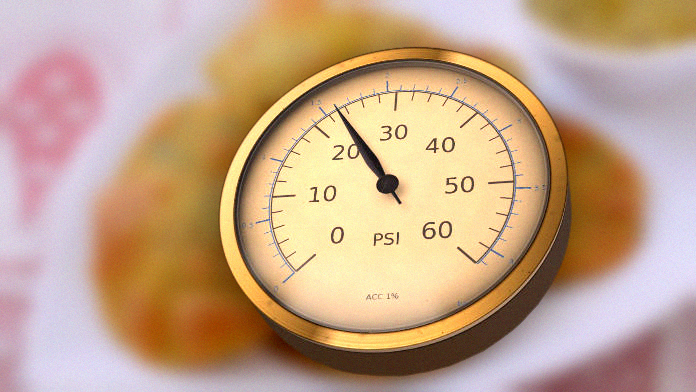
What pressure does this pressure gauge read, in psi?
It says 23 psi
